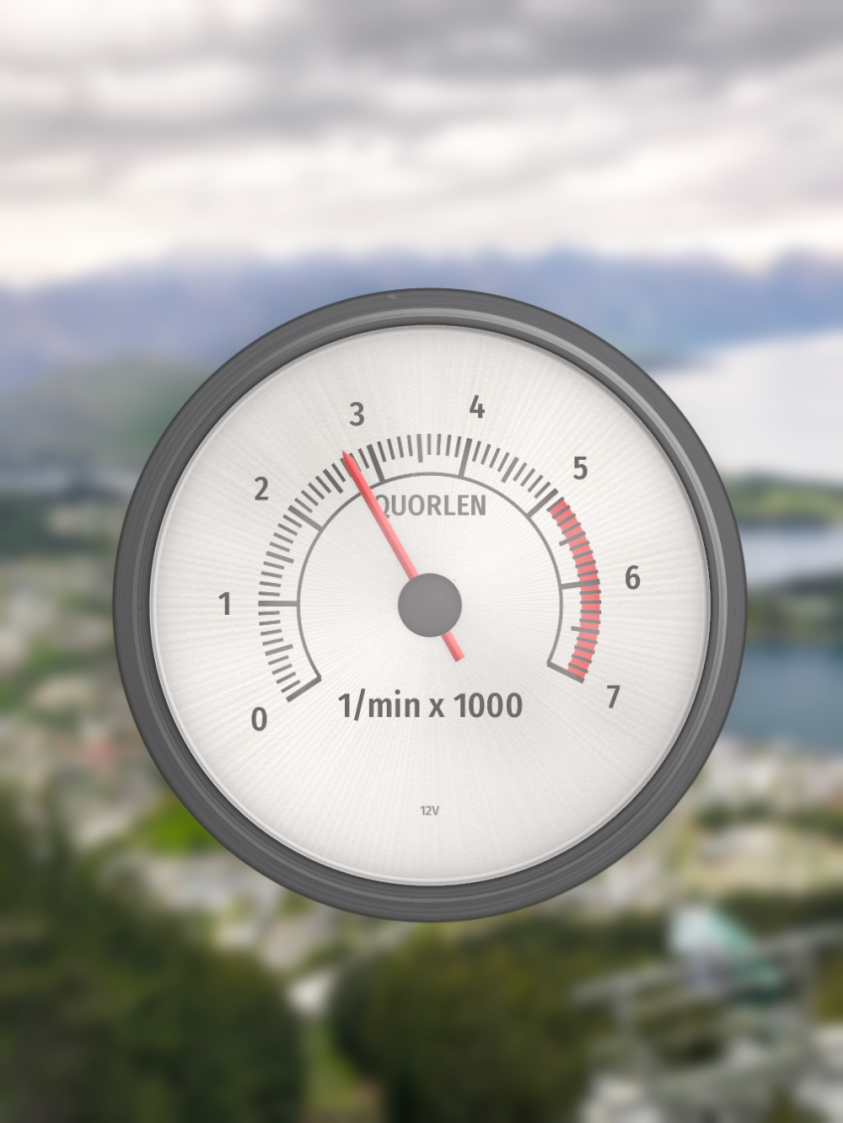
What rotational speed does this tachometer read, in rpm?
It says 2750 rpm
